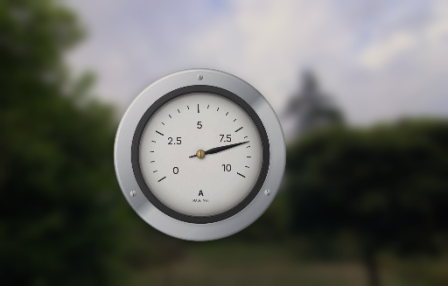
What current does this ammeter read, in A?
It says 8.25 A
